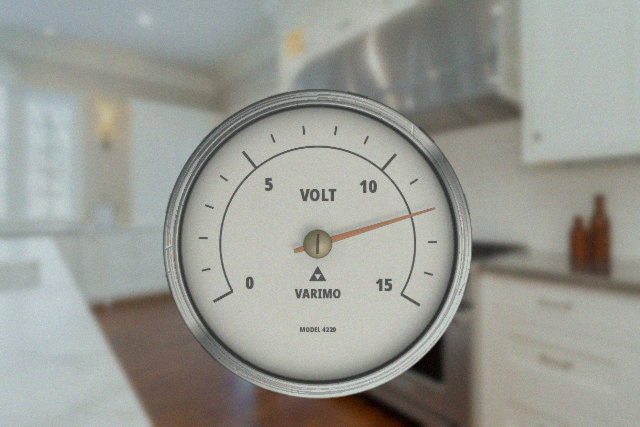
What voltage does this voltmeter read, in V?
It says 12 V
